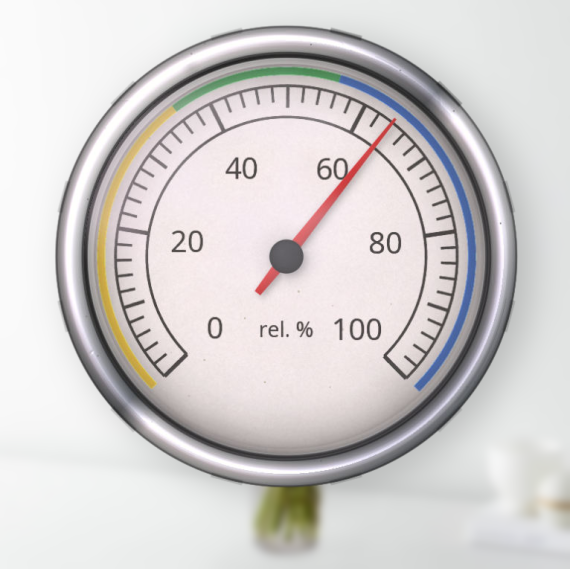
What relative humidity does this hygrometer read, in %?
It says 64 %
